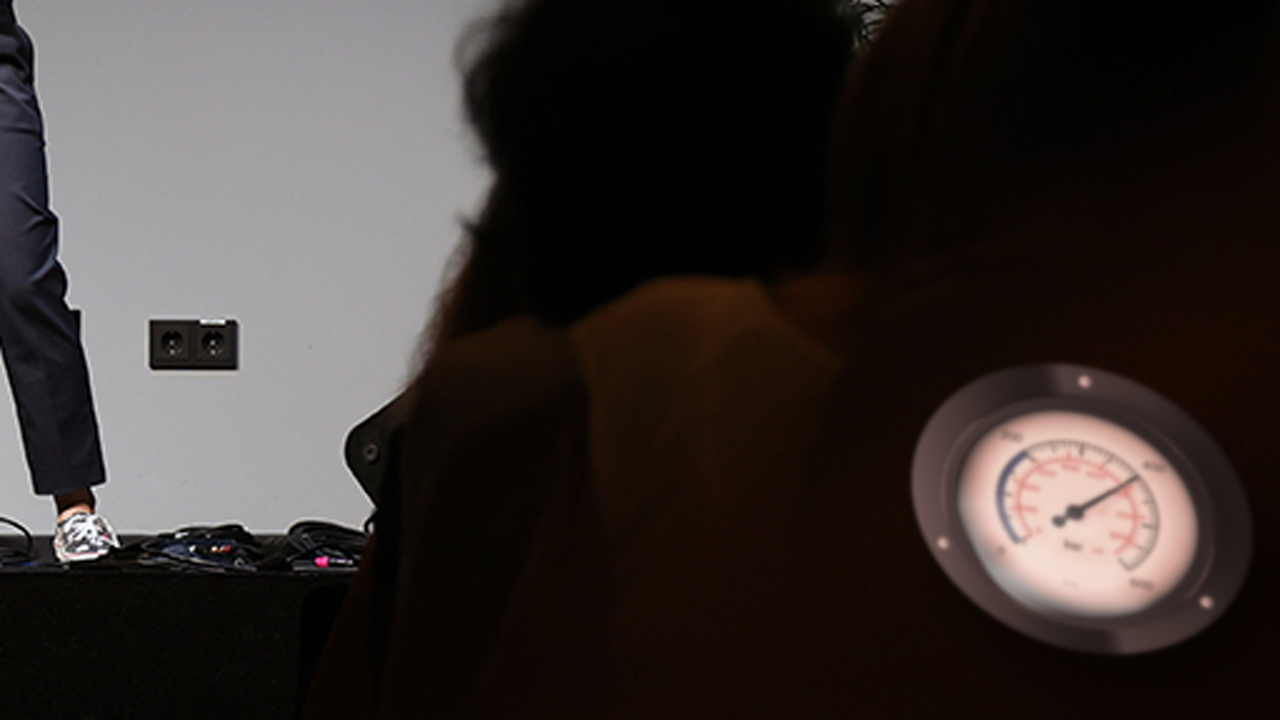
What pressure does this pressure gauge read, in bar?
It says 400 bar
